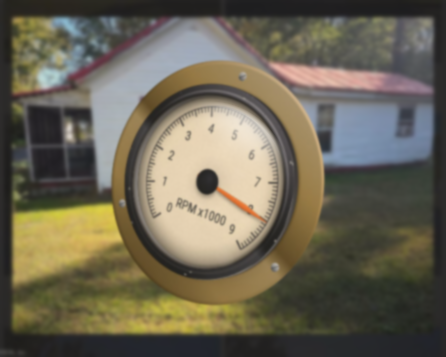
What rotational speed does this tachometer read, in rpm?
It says 8000 rpm
